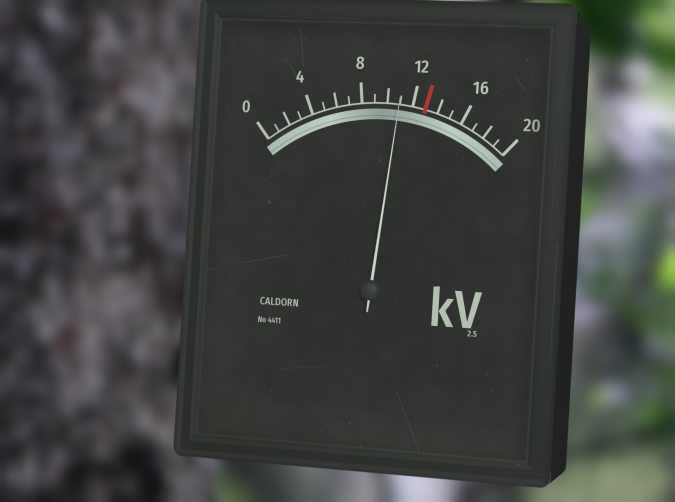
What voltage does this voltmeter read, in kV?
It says 11 kV
